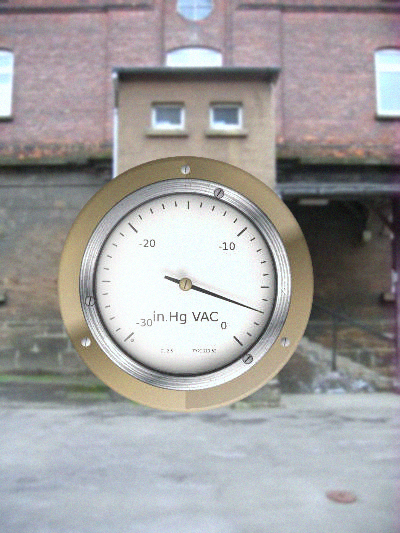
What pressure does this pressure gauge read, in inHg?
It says -3 inHg
